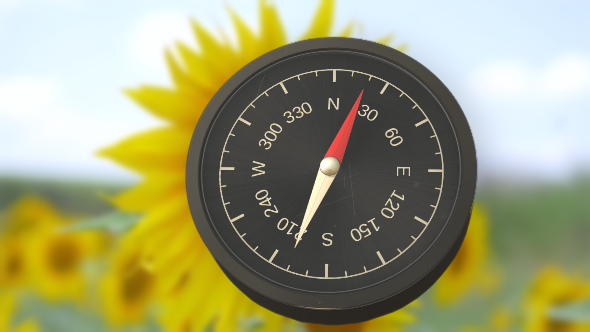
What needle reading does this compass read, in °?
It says 20 °
